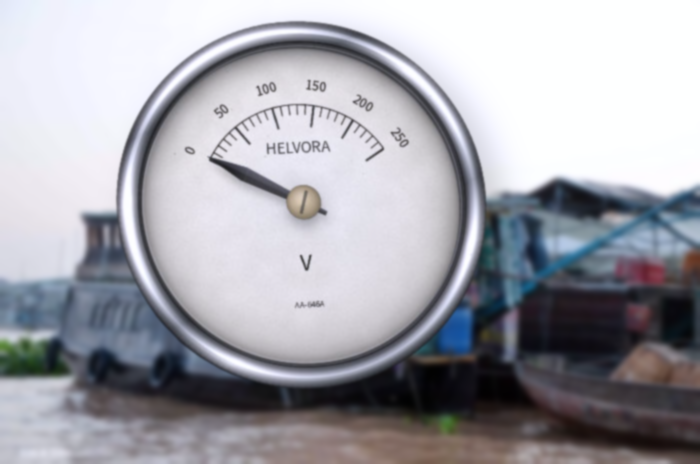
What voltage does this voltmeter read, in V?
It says 0 V
